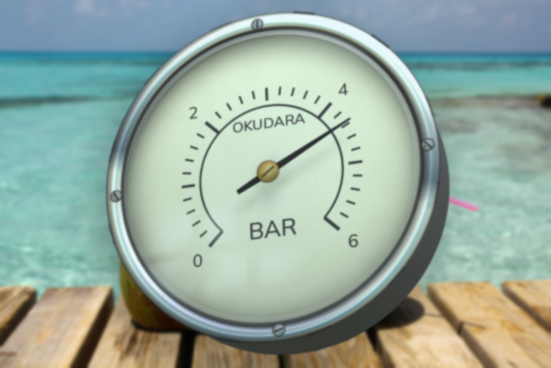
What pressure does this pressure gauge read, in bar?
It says 4.4 bar
